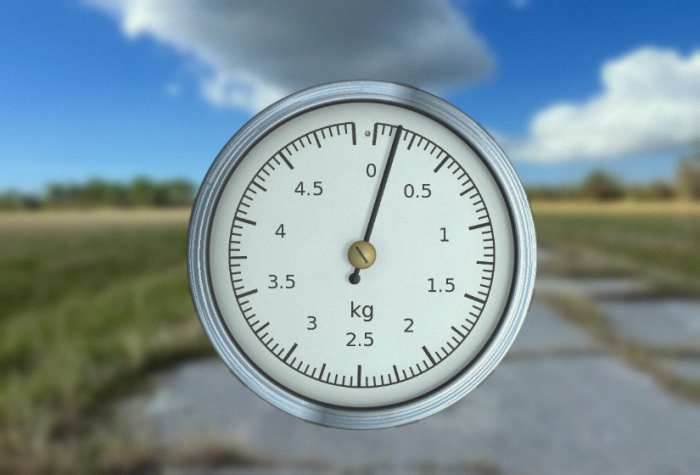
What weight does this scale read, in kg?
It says 0.15 kg
